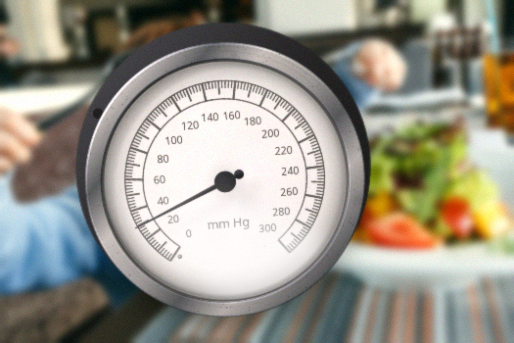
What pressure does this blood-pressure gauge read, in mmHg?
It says 30 mmHg
